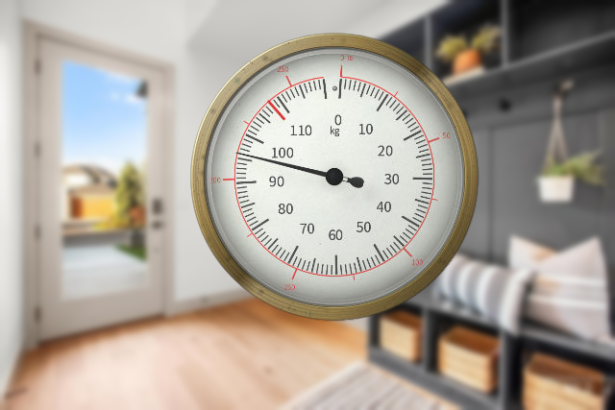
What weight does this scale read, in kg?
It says 96 kg
